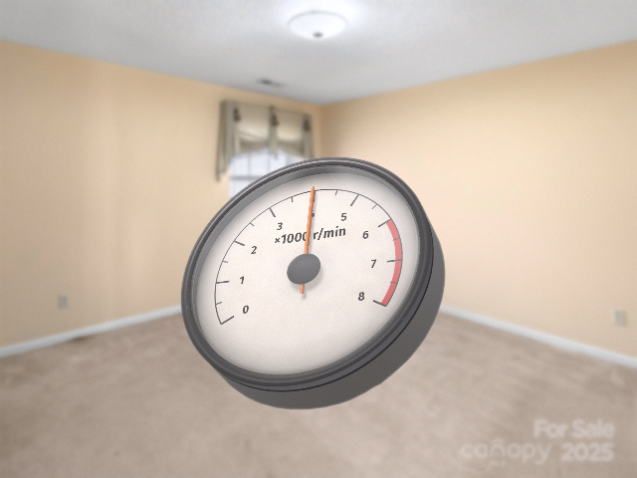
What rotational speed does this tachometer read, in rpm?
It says 4000 rpm
